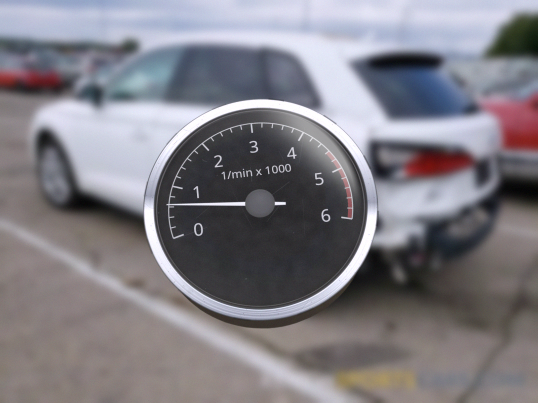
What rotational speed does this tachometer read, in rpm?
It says 600 rpm
